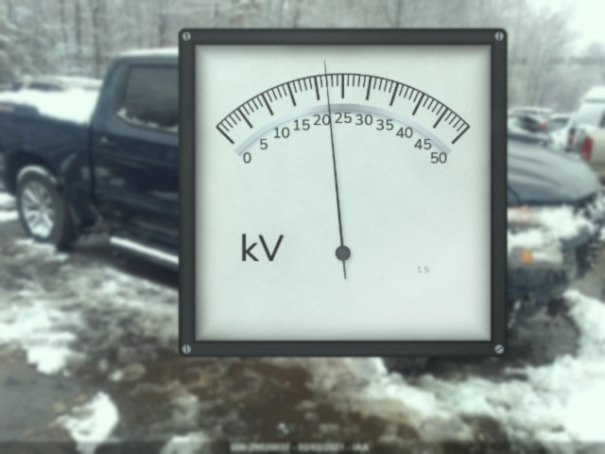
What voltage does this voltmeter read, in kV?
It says 22 kV
